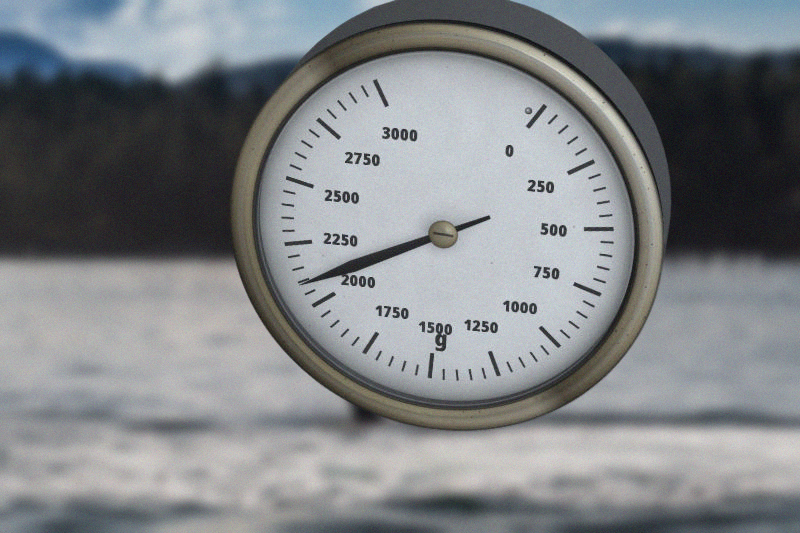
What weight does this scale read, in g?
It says 2100 g
